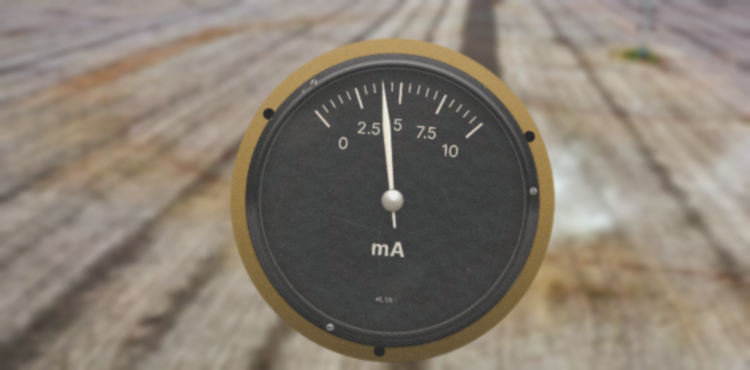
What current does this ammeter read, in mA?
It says 4 mA
